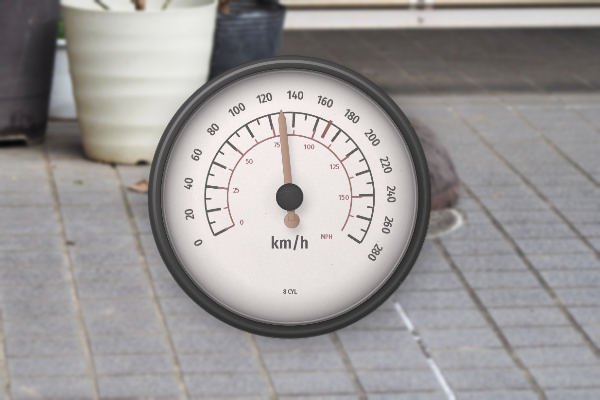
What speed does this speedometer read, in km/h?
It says 130 km/h
